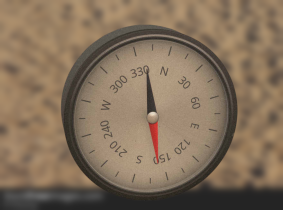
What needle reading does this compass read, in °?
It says 157.5 °
